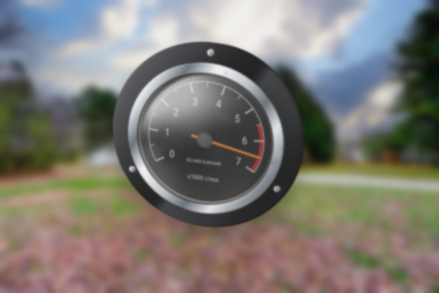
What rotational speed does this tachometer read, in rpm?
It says 6500 rpm
